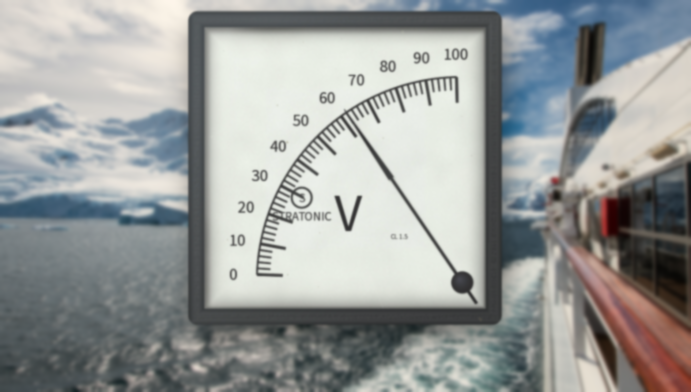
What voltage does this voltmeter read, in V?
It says 62 V
